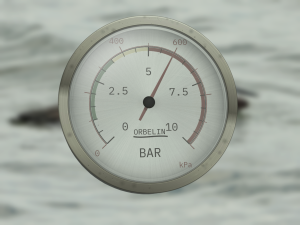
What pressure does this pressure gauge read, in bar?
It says 6 bar
